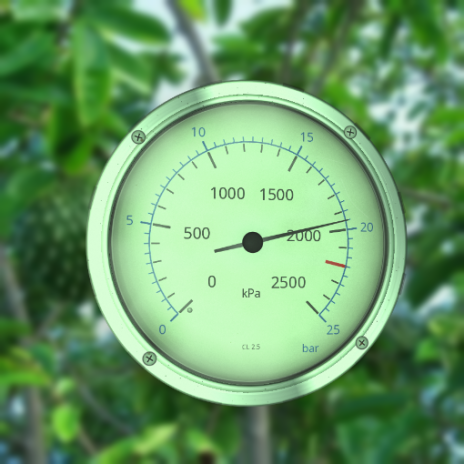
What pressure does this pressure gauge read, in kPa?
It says 1950 kPa
